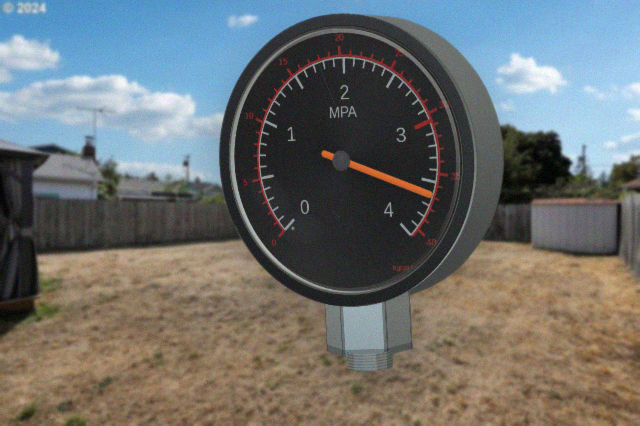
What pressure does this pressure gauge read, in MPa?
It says 3.6 MPa
